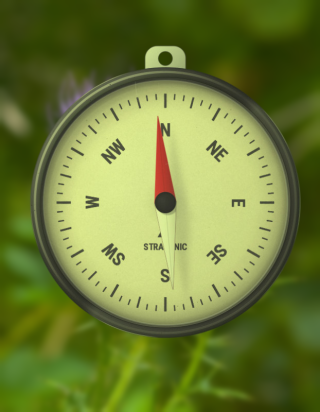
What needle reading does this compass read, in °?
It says 355 °
